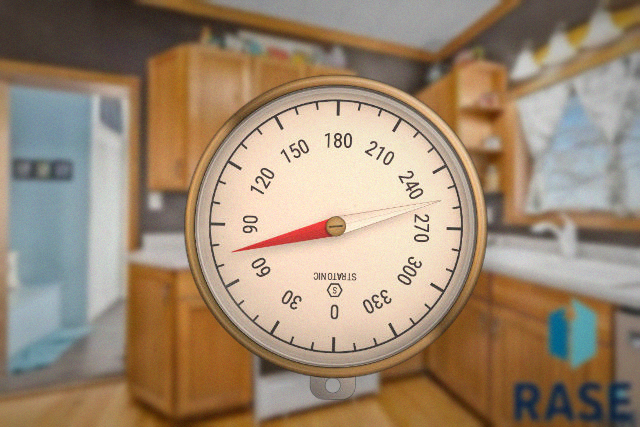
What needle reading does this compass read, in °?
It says 75 °
